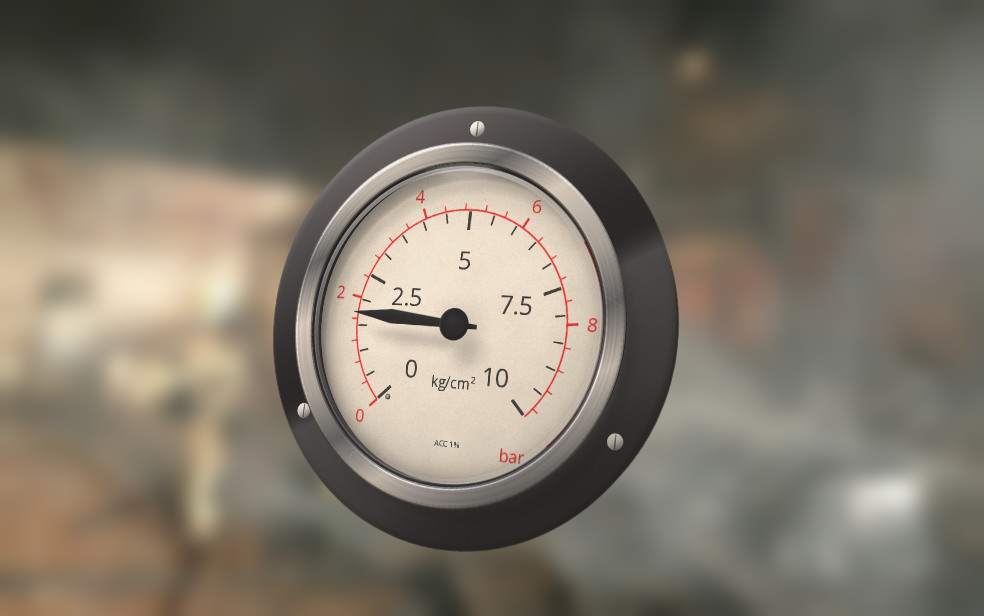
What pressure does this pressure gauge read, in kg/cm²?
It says 1.75 kg/cm²
